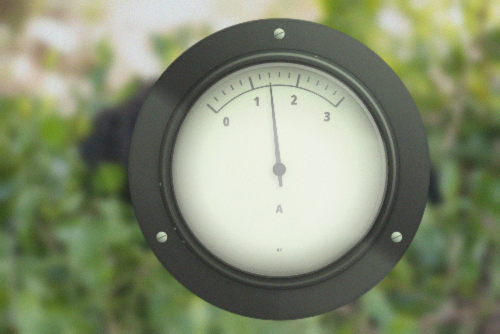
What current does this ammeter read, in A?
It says 1.4 A
